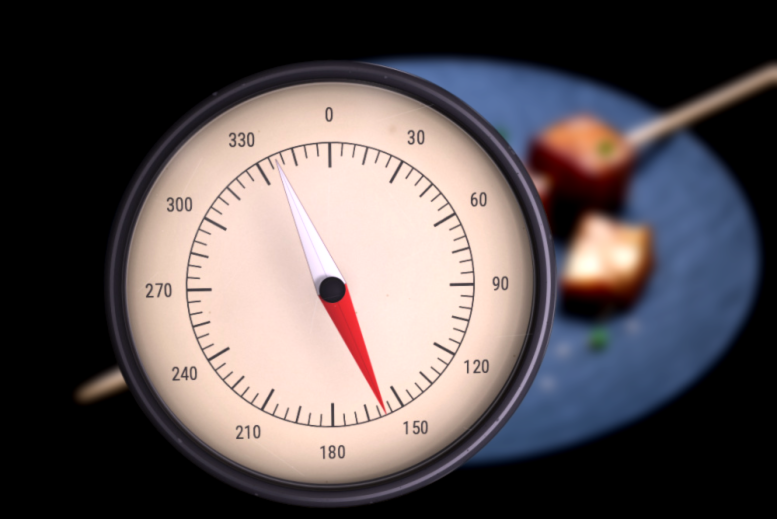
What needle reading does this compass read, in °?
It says 157.5 °
